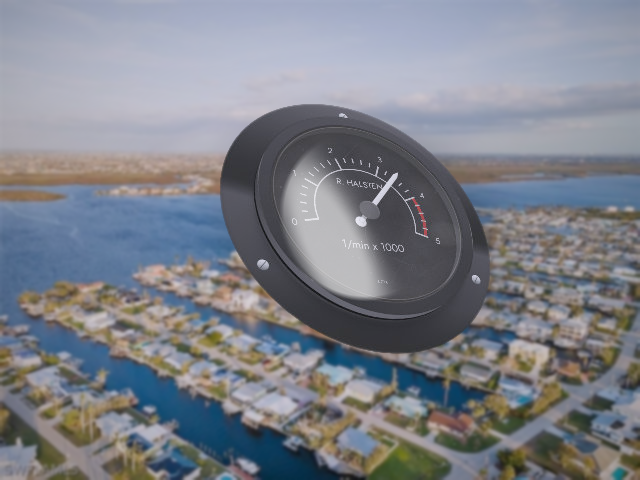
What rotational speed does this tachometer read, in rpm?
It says 3400 rpm
